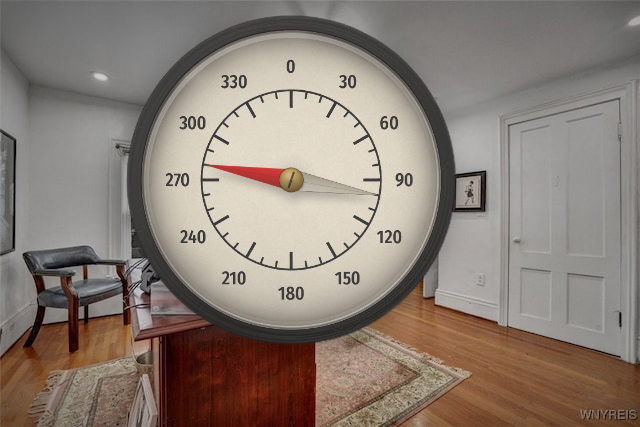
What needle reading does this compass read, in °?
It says 280 °
